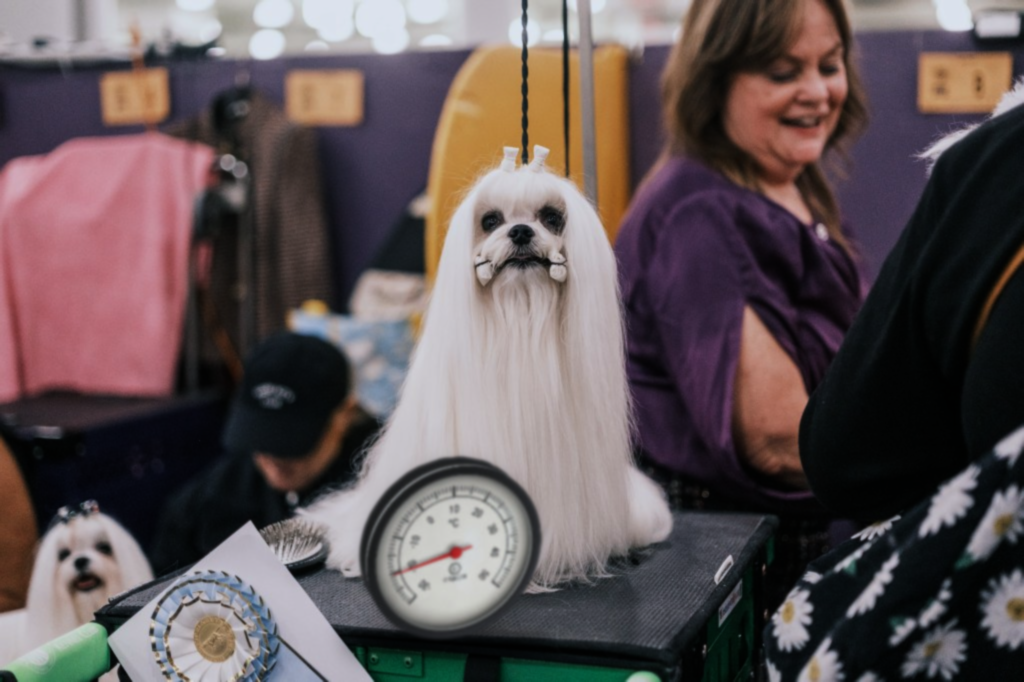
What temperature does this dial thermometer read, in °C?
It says -20 °C
